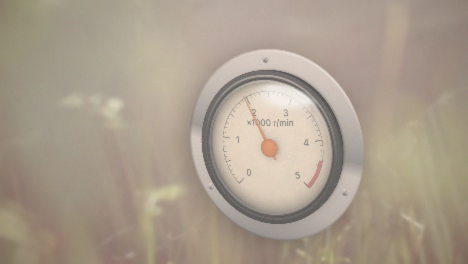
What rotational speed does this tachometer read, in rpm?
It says 2000 rpm
